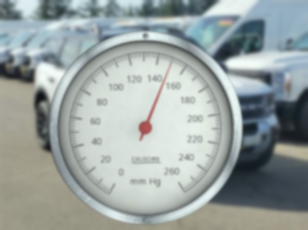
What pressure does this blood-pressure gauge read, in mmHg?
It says 150 mmHg
